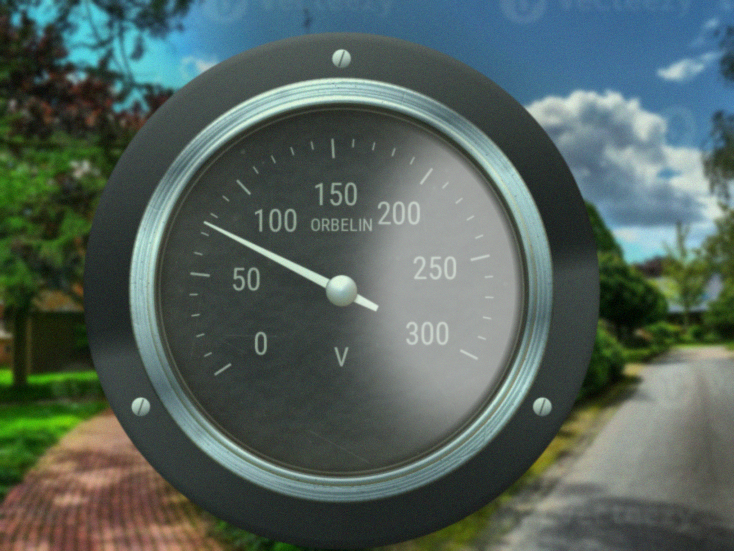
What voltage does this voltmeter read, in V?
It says 75 V
